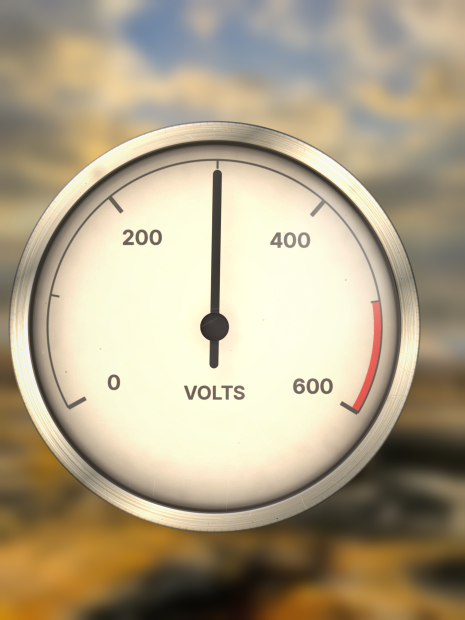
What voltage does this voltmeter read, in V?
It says 300 V
